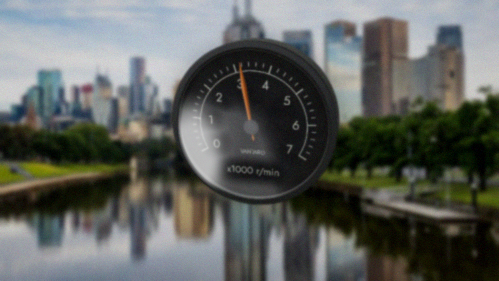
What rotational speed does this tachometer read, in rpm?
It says 3200 rpm
